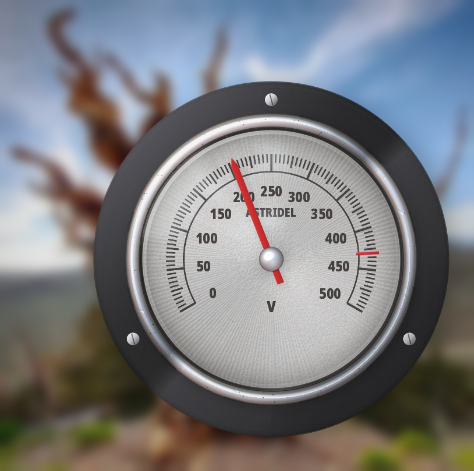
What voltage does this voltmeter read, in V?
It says 205 V
